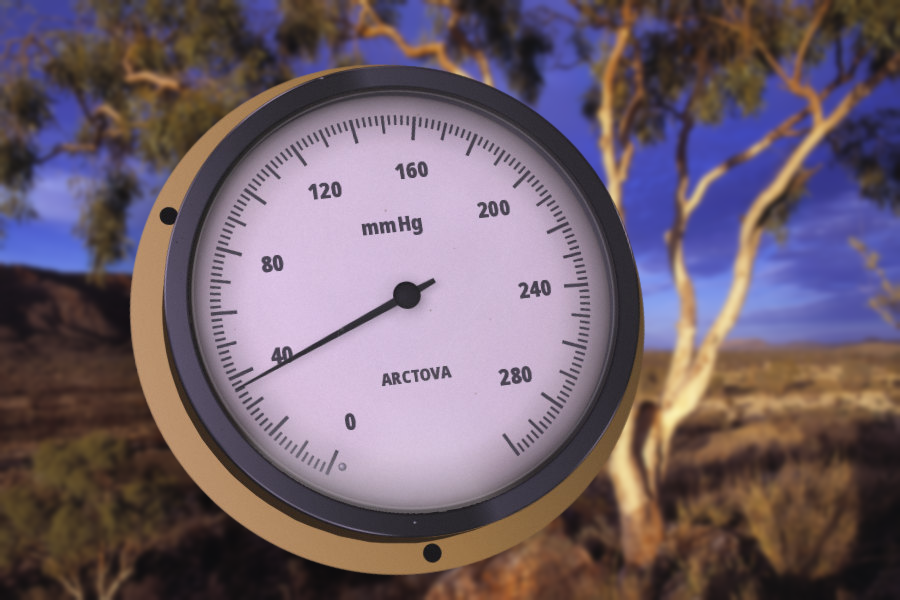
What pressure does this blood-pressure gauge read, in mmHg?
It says 36 mmHg
